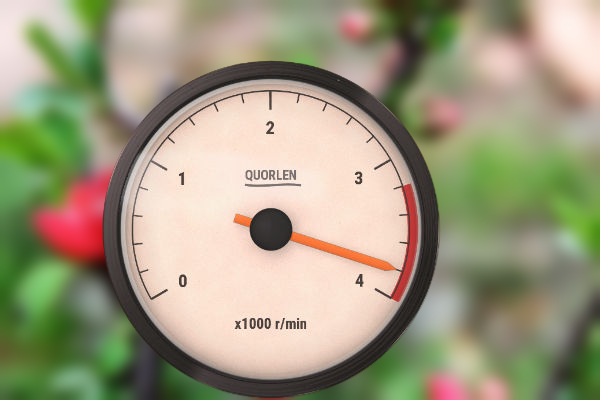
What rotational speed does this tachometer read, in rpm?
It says 3800 rpm
